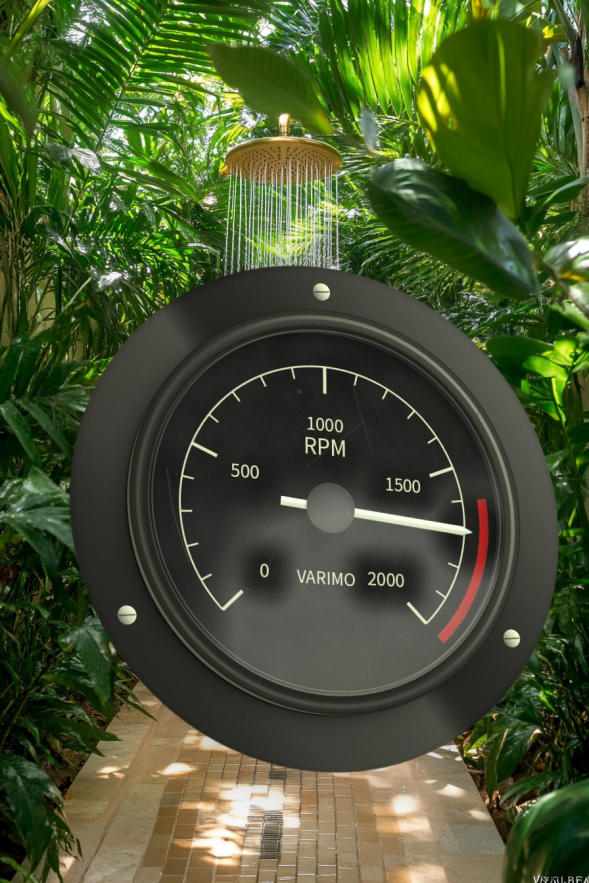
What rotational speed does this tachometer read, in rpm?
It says 1700 rpm
